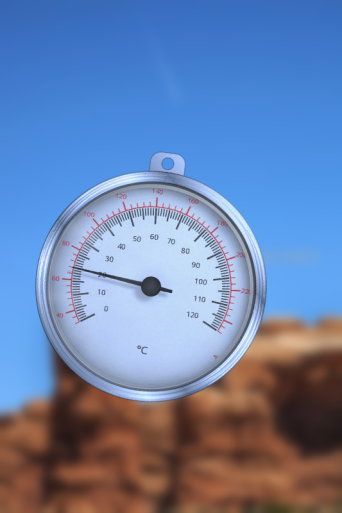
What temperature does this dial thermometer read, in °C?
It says 20 °C
